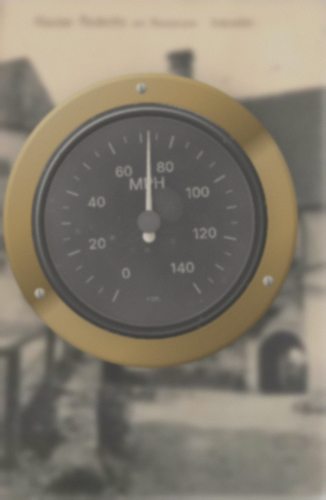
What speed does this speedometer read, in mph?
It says 72.5 mph
